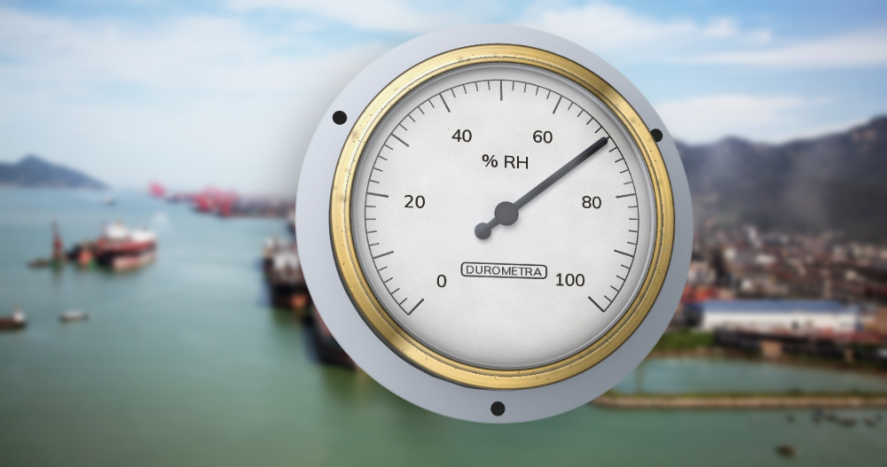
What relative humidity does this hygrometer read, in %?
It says 70 %
